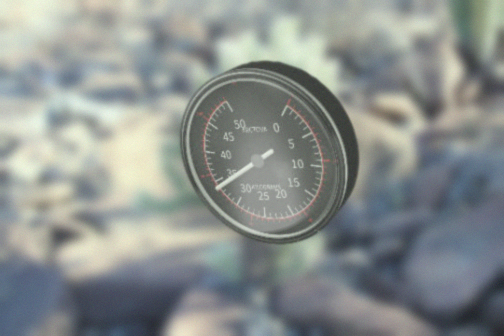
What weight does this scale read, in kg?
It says 34 kg
